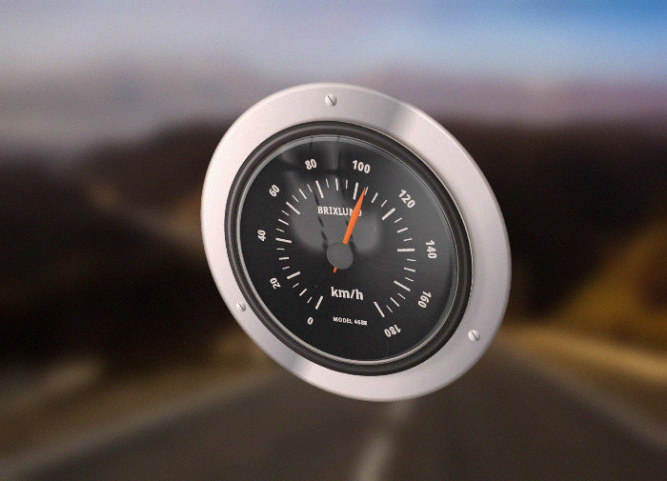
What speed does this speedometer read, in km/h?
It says 105 km/h
